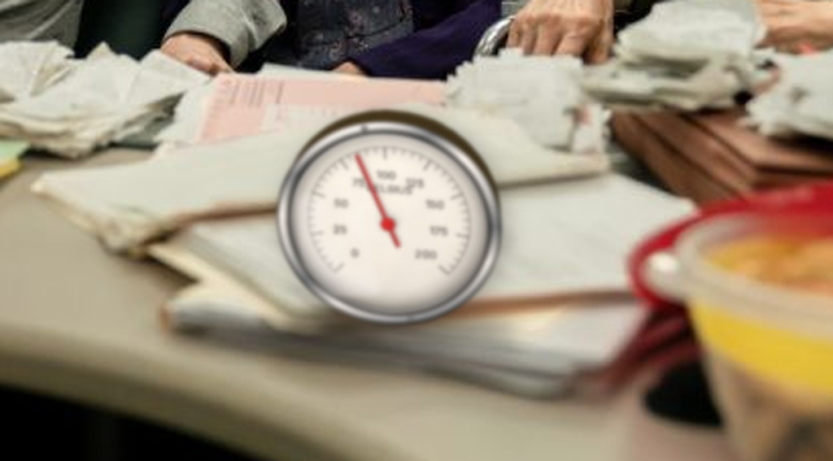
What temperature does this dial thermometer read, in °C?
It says 85 °C
